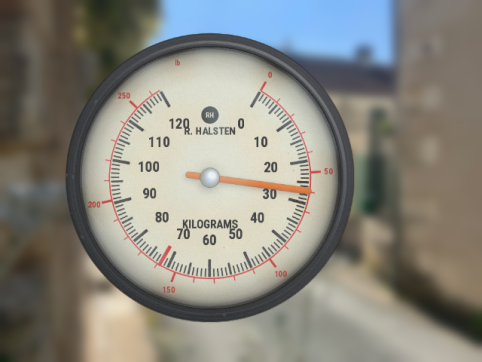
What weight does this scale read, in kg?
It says 27 kg
